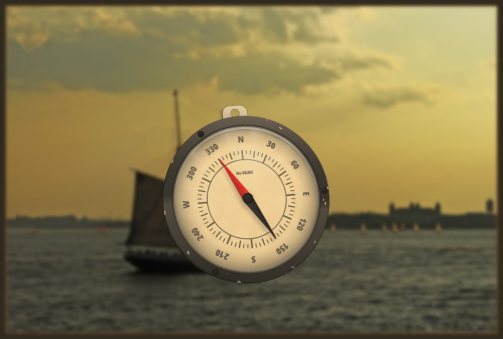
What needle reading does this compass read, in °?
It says 330 °
